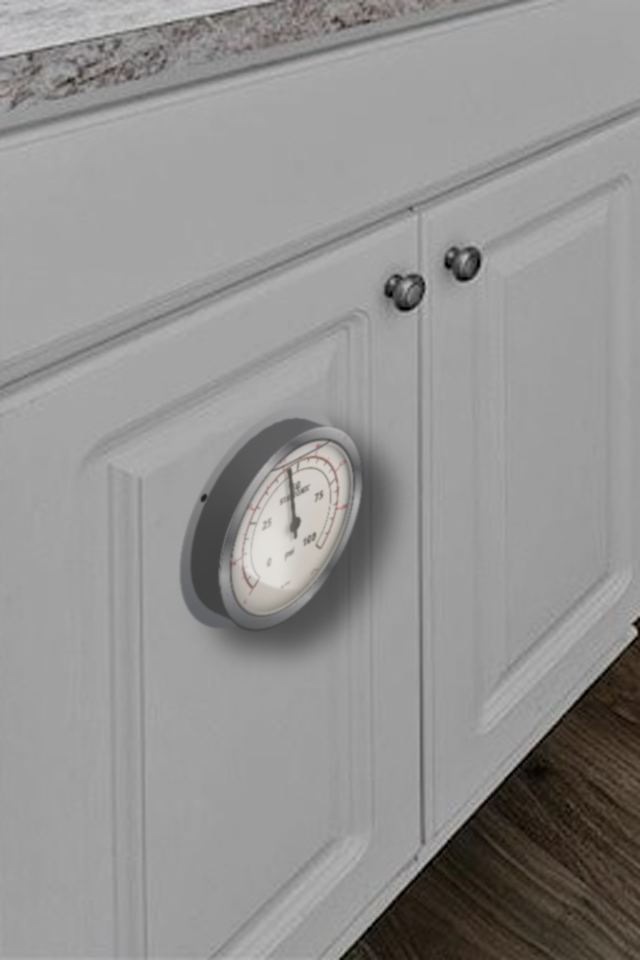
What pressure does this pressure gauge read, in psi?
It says 45 psi
